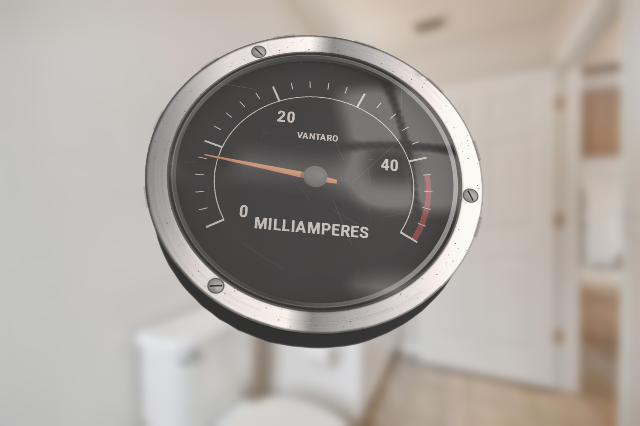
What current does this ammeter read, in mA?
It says 8 mA
